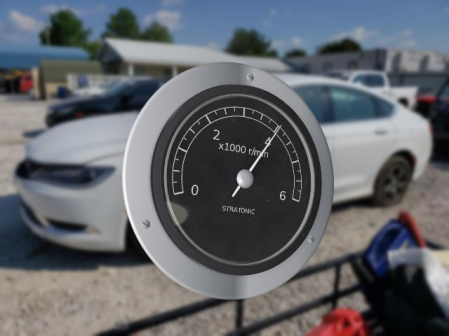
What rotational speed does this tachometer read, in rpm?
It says 4000 rpm
